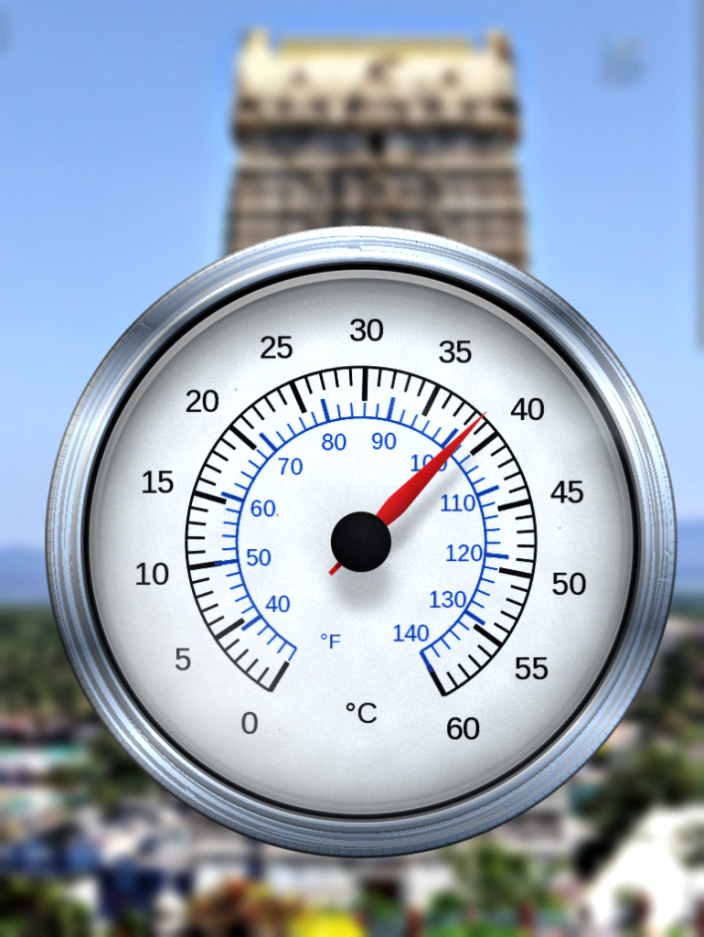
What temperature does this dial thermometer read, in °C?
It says 38.5 °C
